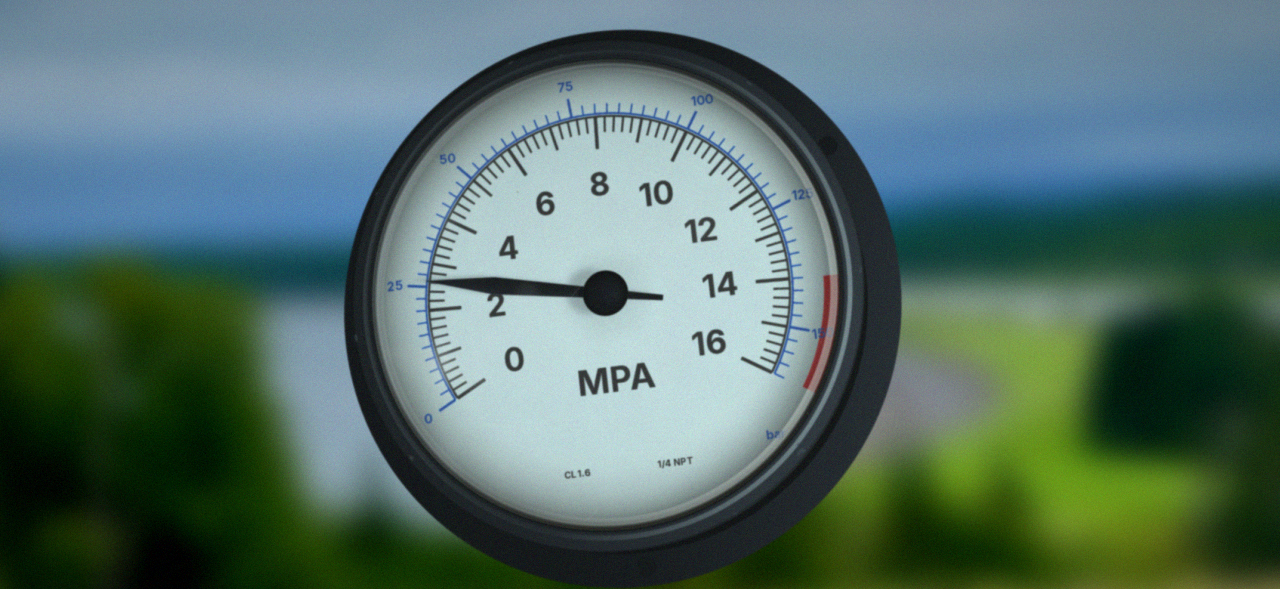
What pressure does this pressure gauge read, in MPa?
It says 2.6 MPa
